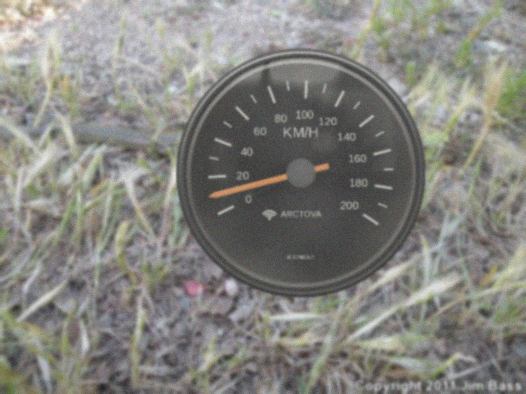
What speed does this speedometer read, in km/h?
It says 10 km/h
